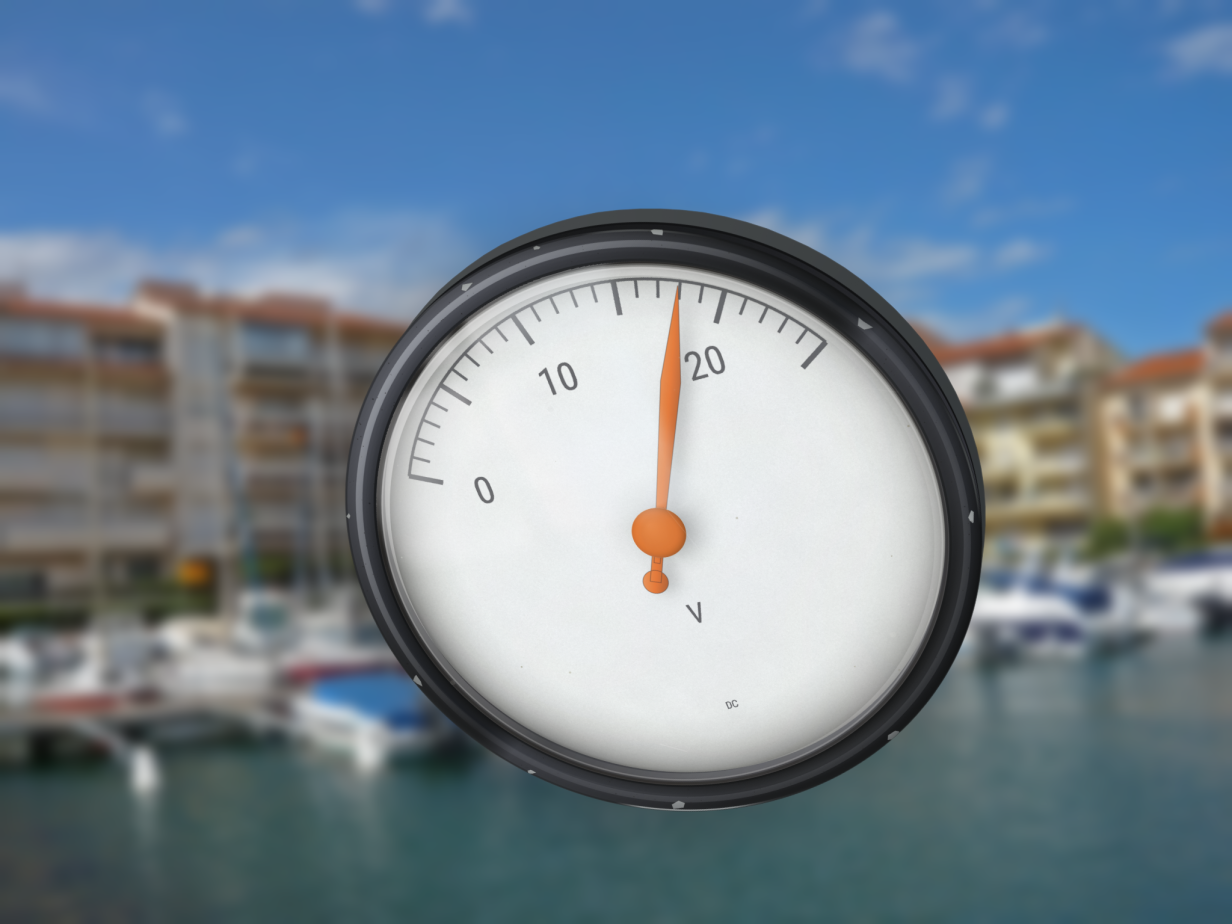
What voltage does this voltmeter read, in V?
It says 18 V
